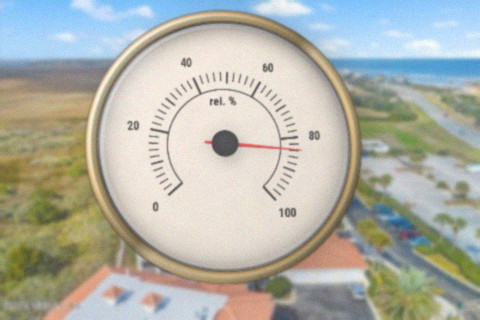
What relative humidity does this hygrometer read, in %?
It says 84 %
